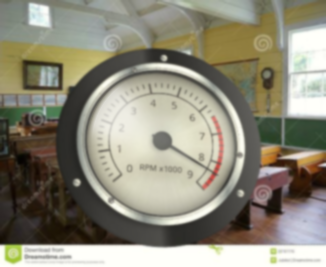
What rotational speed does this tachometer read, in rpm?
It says 8400 rpm
